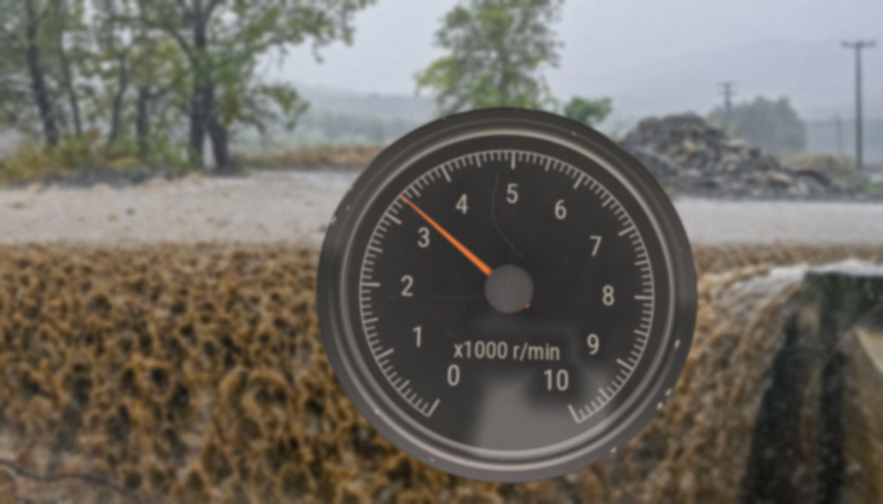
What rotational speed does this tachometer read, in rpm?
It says 3300 rpm
